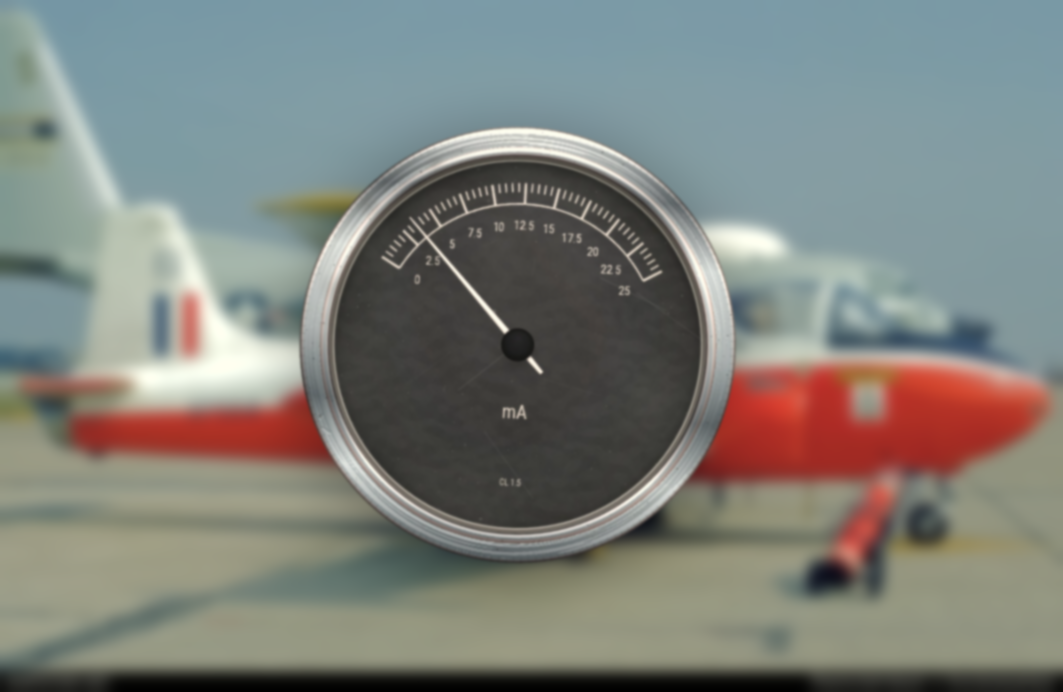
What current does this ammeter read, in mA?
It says 3.5 mA
